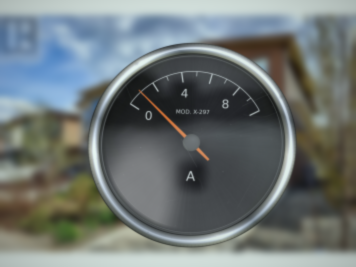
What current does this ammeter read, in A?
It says 1 A
